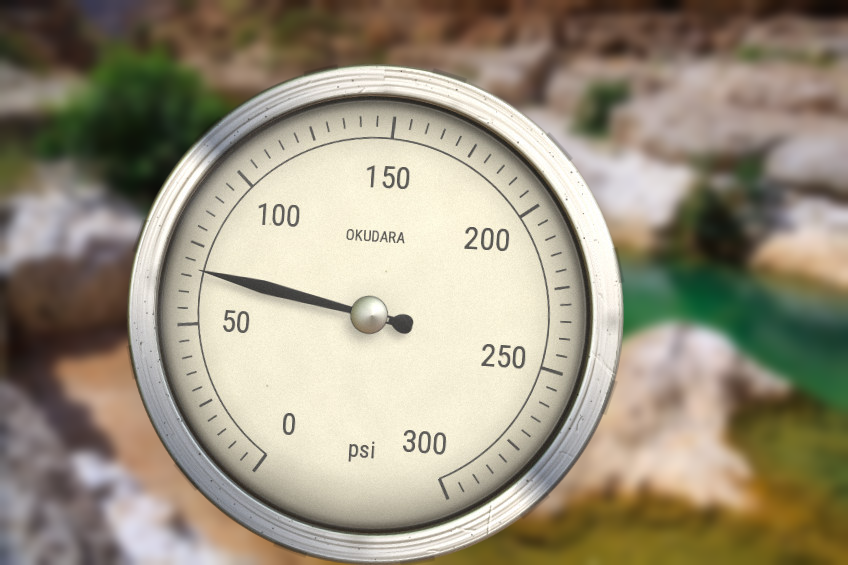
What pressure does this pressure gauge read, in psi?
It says 67.5 psi
